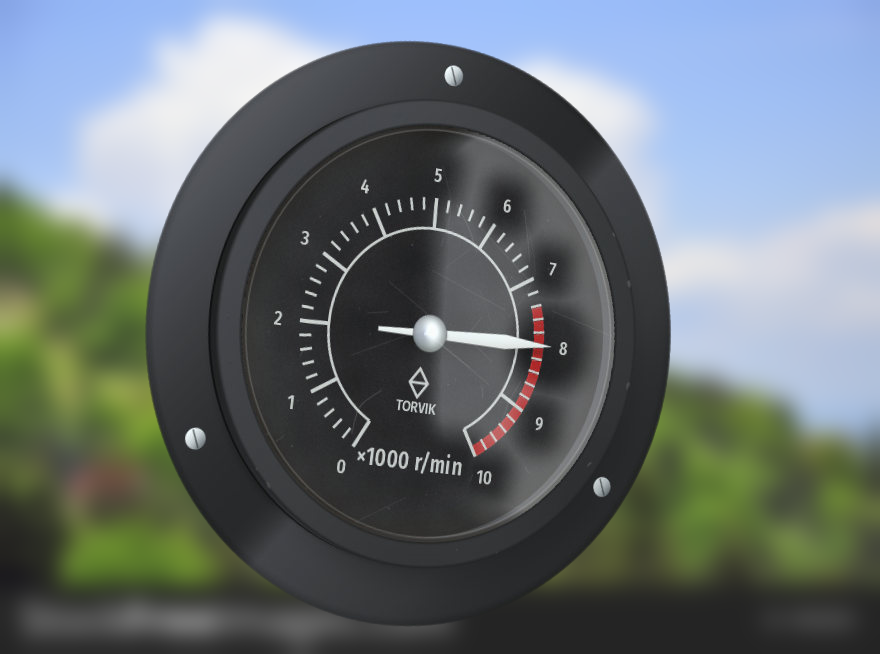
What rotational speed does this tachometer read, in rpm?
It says 8000 rpm
